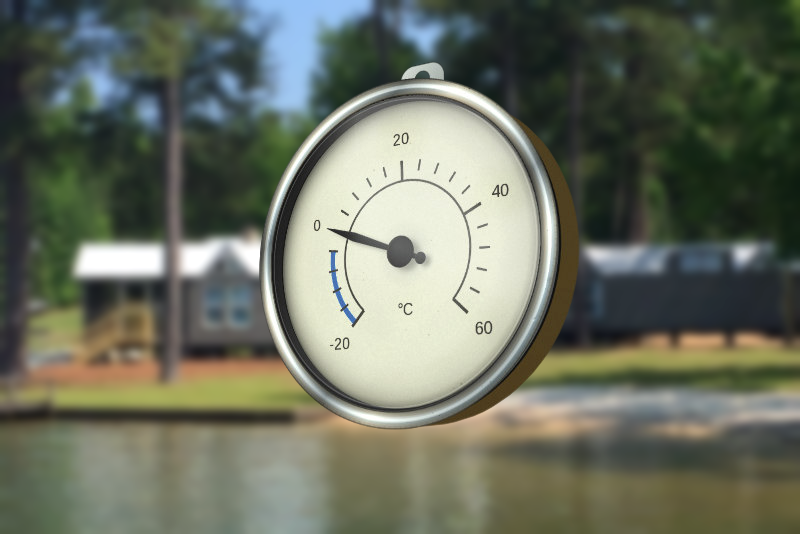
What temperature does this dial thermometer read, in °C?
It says 0 °C
